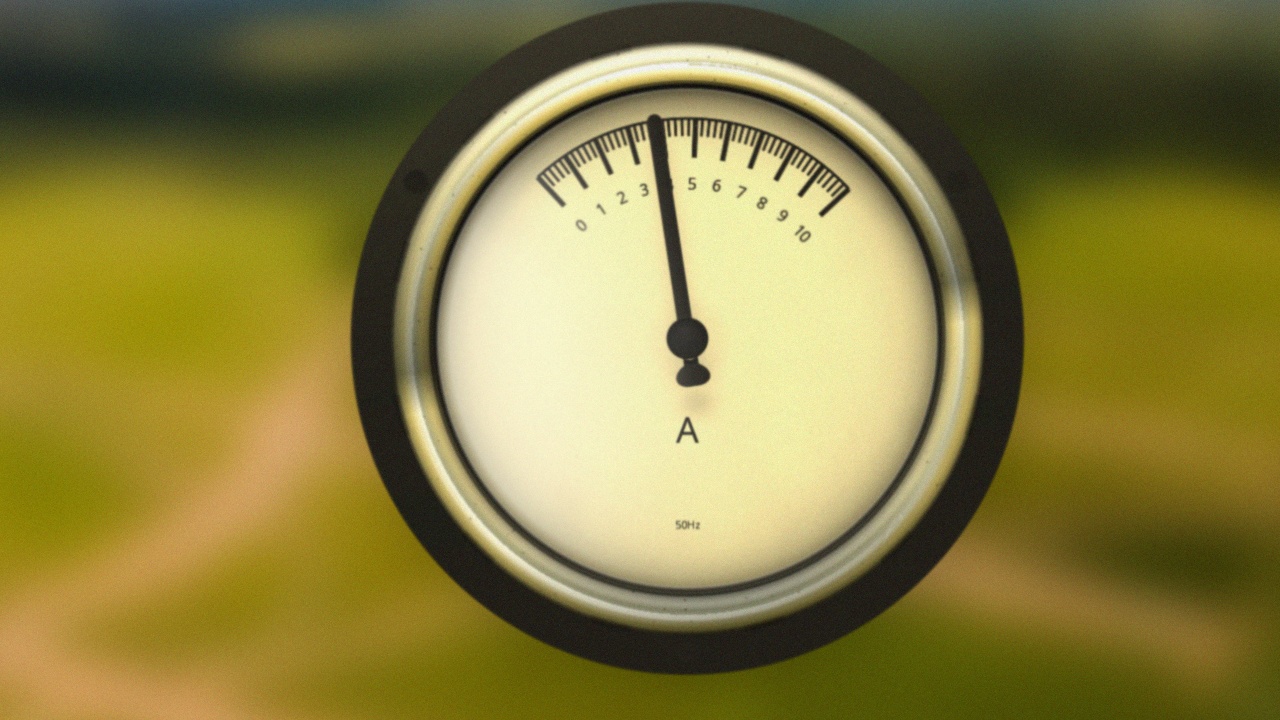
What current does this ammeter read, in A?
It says 3.8 A
